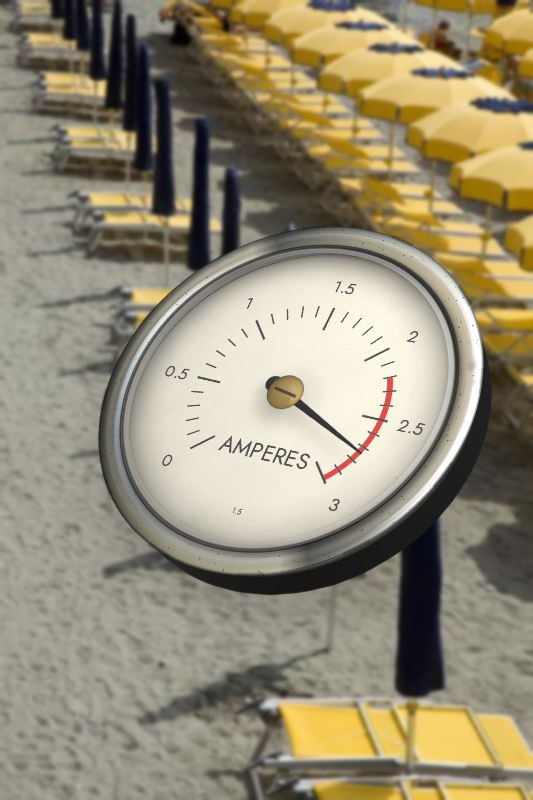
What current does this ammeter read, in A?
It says 2.75 A
